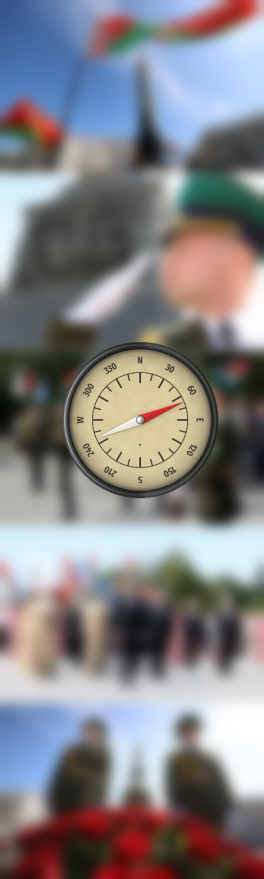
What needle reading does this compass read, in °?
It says 67.5 °
